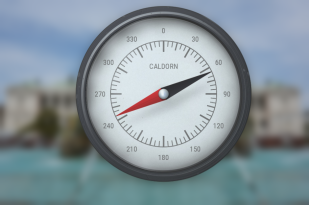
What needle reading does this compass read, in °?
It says 245 °
